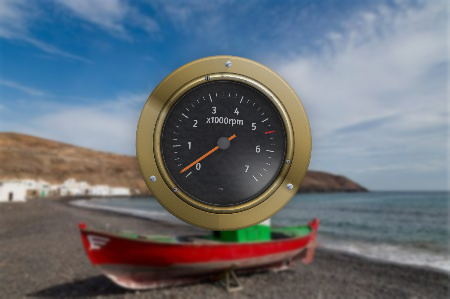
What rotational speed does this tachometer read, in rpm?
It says 200 rpm
